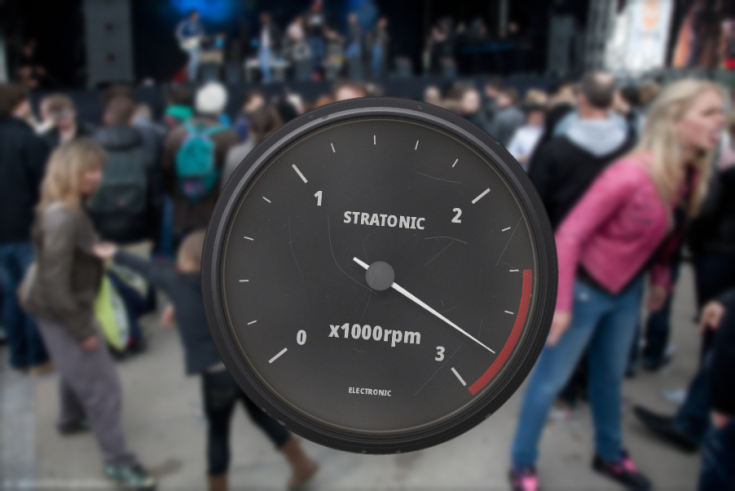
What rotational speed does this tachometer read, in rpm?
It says 2800 rpm
